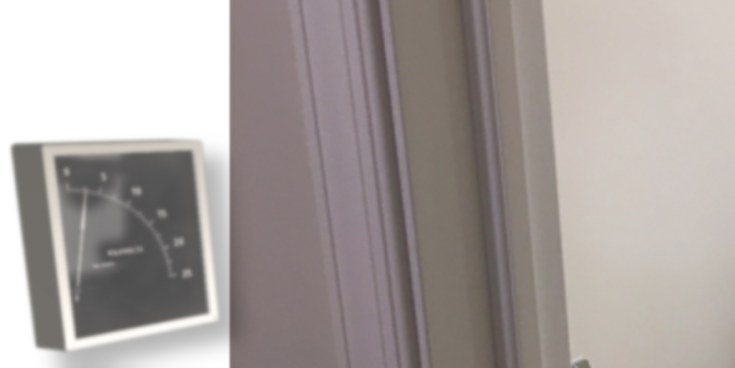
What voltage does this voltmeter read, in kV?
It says 2.5 kV
